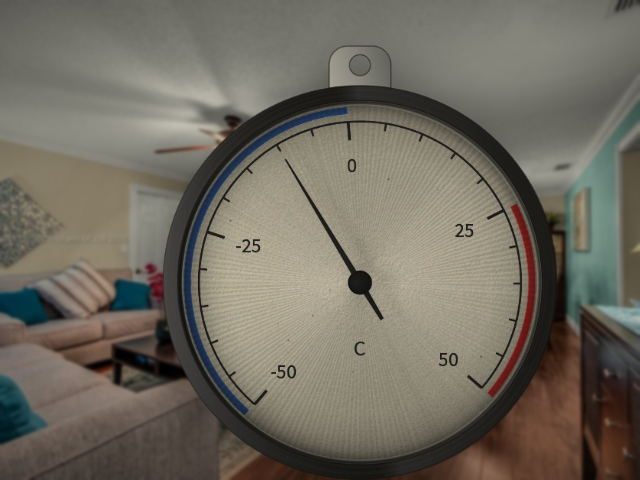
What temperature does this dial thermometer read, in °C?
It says -10 °C
